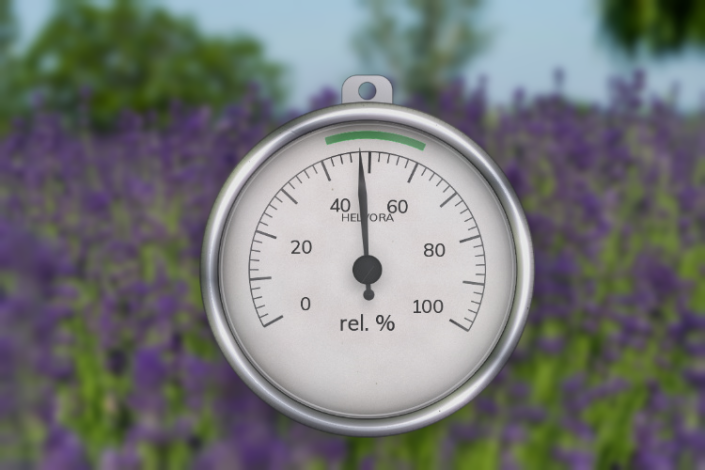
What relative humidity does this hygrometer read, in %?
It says 48 %
